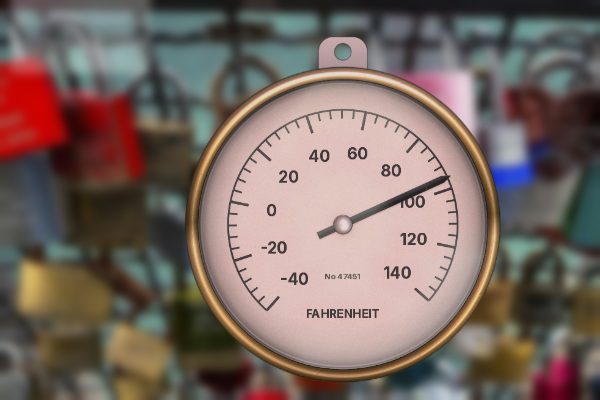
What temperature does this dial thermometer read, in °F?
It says 96 °F
